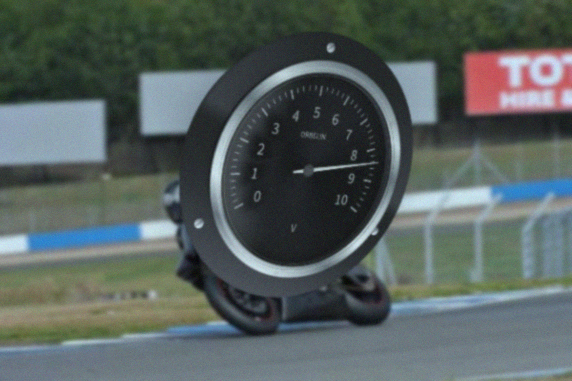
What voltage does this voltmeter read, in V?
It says 8.4 V
